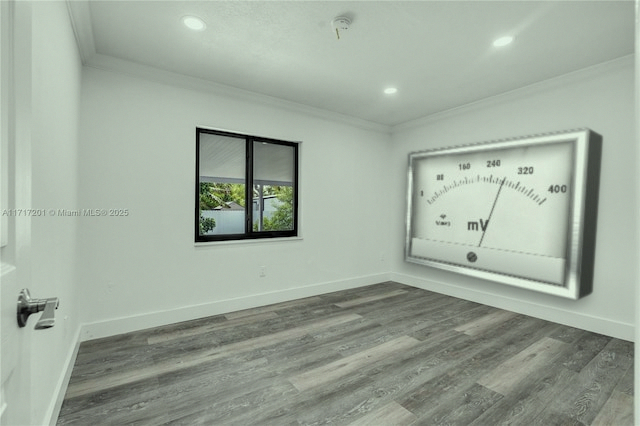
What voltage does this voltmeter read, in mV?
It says 280 mV
